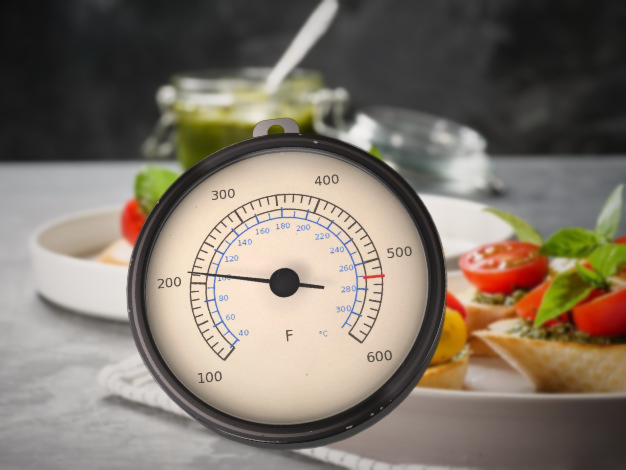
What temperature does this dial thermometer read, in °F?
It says 210 °F
